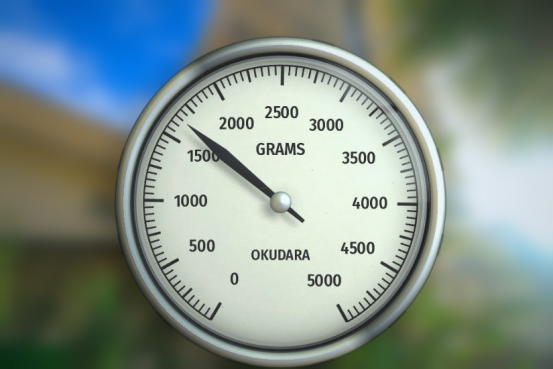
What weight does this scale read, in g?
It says 1650 g
